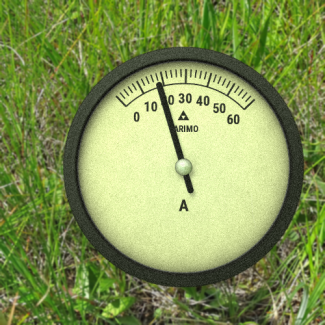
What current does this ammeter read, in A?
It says 18 A
